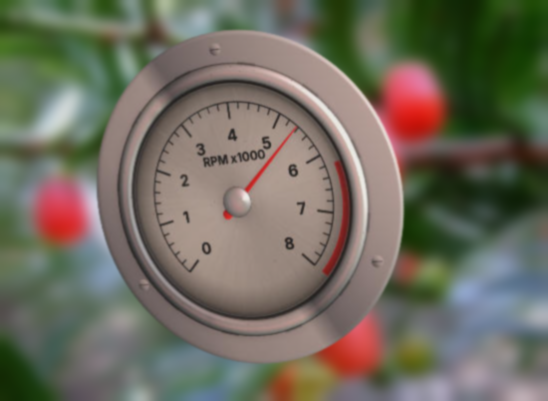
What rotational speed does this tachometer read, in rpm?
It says 5400 rpm
